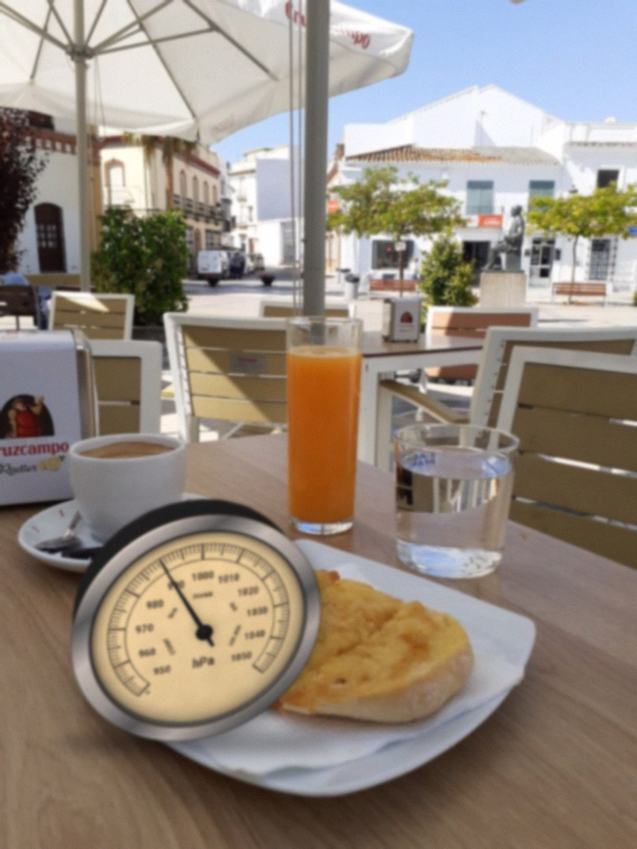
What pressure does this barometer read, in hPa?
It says 990 hPa
